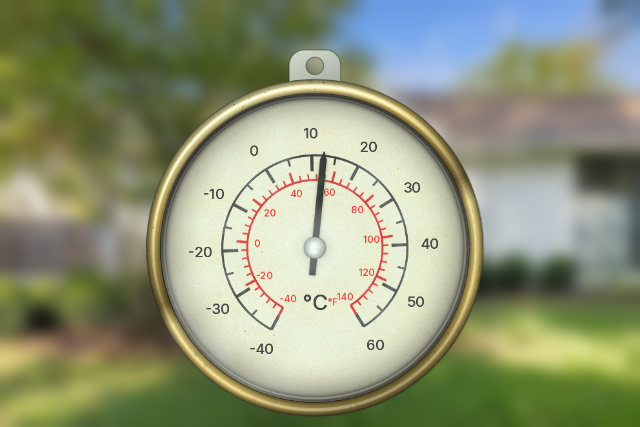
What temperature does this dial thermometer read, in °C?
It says 12.5 °C
